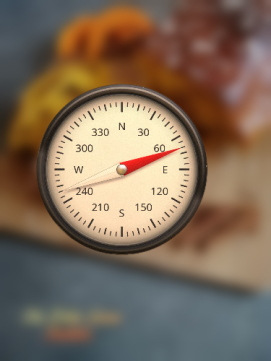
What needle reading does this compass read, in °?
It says 70 °
